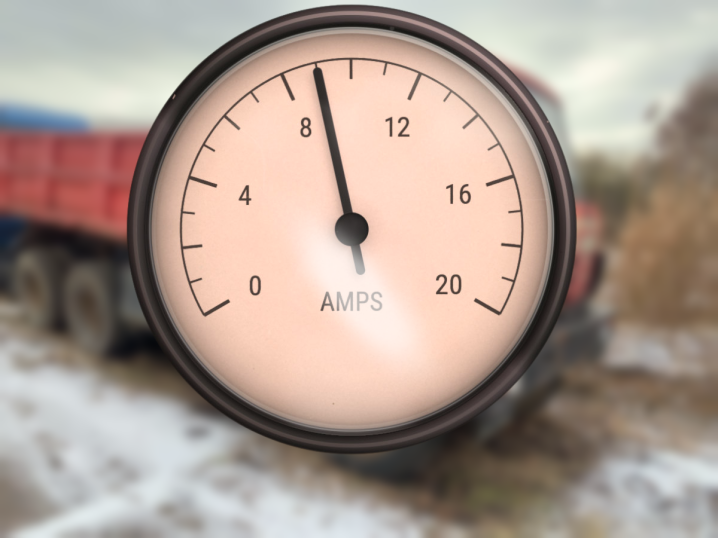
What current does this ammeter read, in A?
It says 9 A
